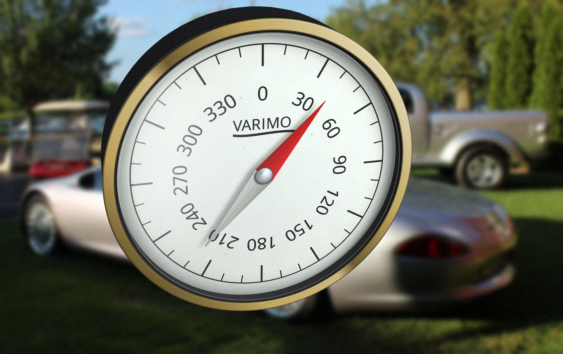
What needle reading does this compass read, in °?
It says 40 °
